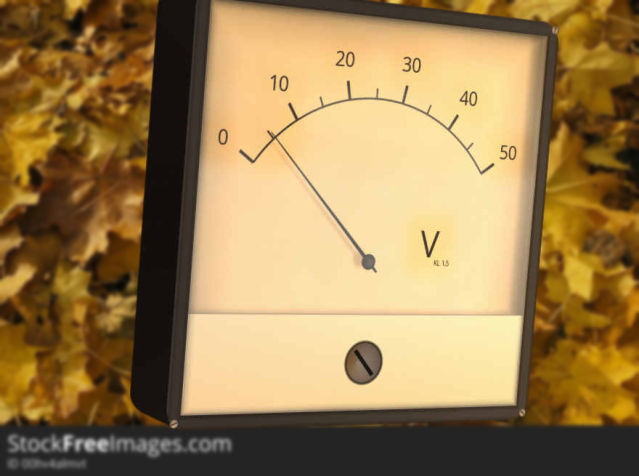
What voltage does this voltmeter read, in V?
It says 5 V
